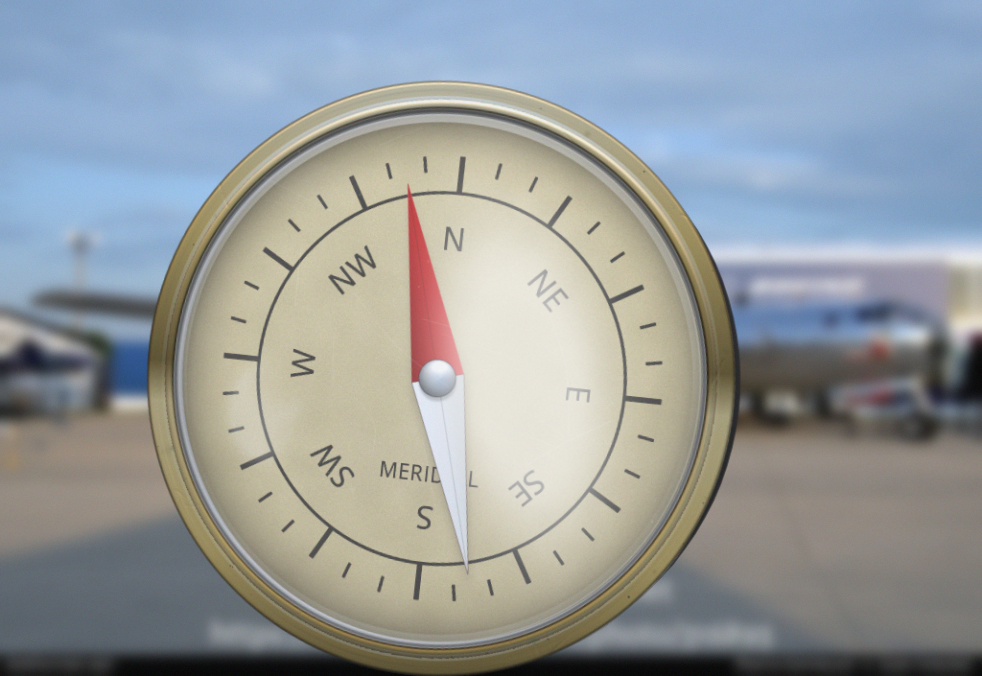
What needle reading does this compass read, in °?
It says 345 °
